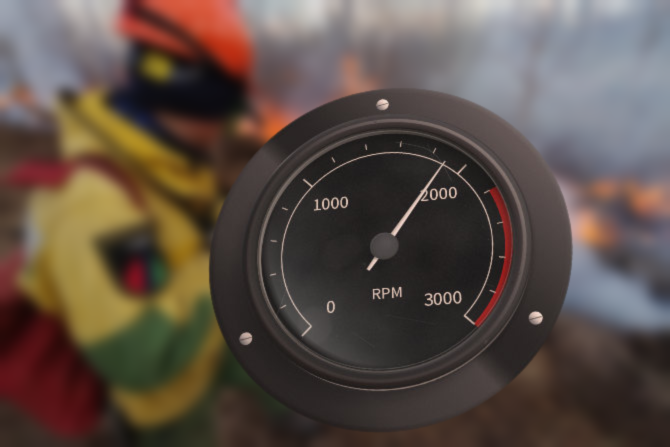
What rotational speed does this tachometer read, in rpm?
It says 1900 rpm
